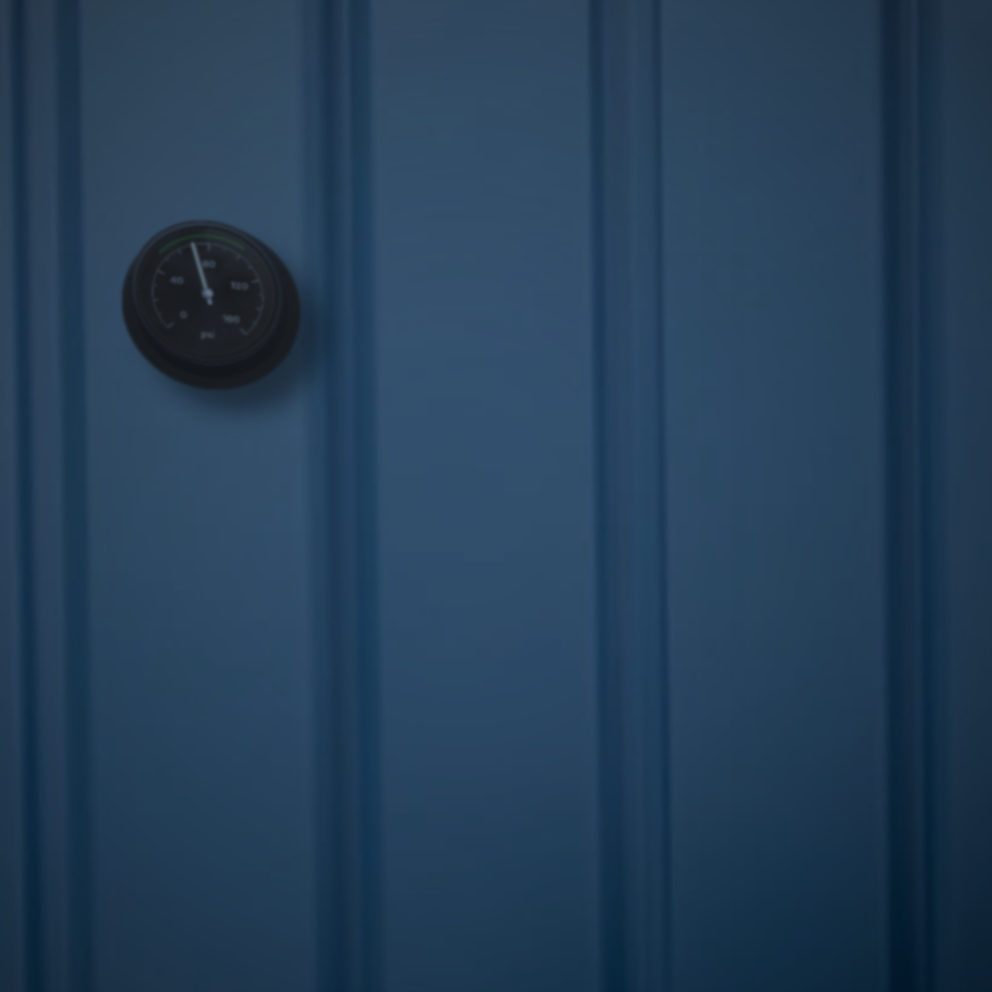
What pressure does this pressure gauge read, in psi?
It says 70 psi
